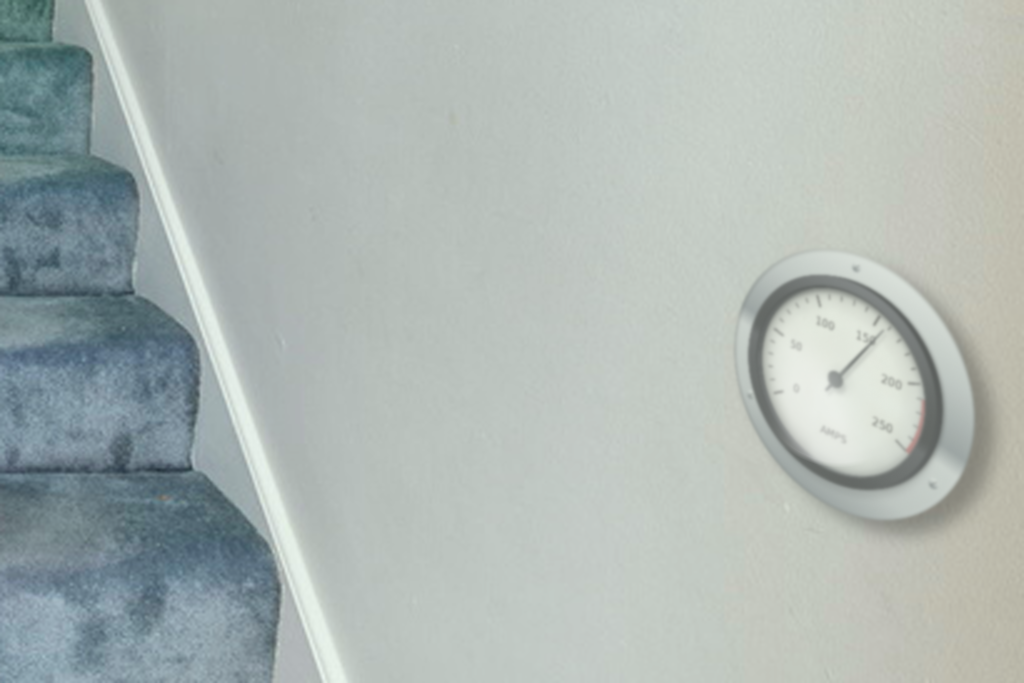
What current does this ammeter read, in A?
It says 160 A
